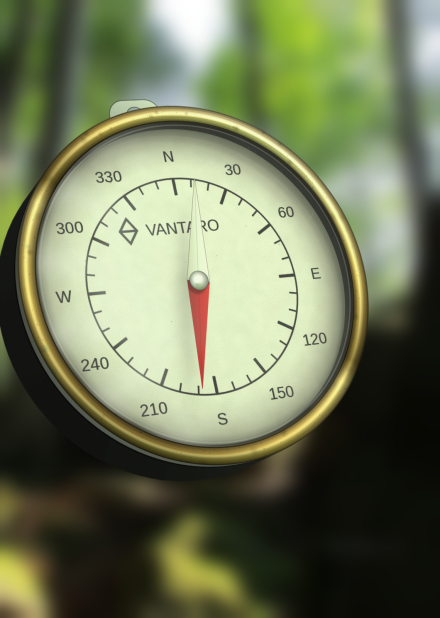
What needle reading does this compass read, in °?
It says 190 °
